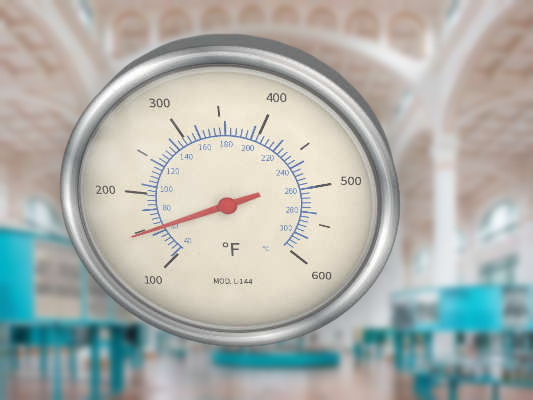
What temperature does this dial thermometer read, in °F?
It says 150 °F
